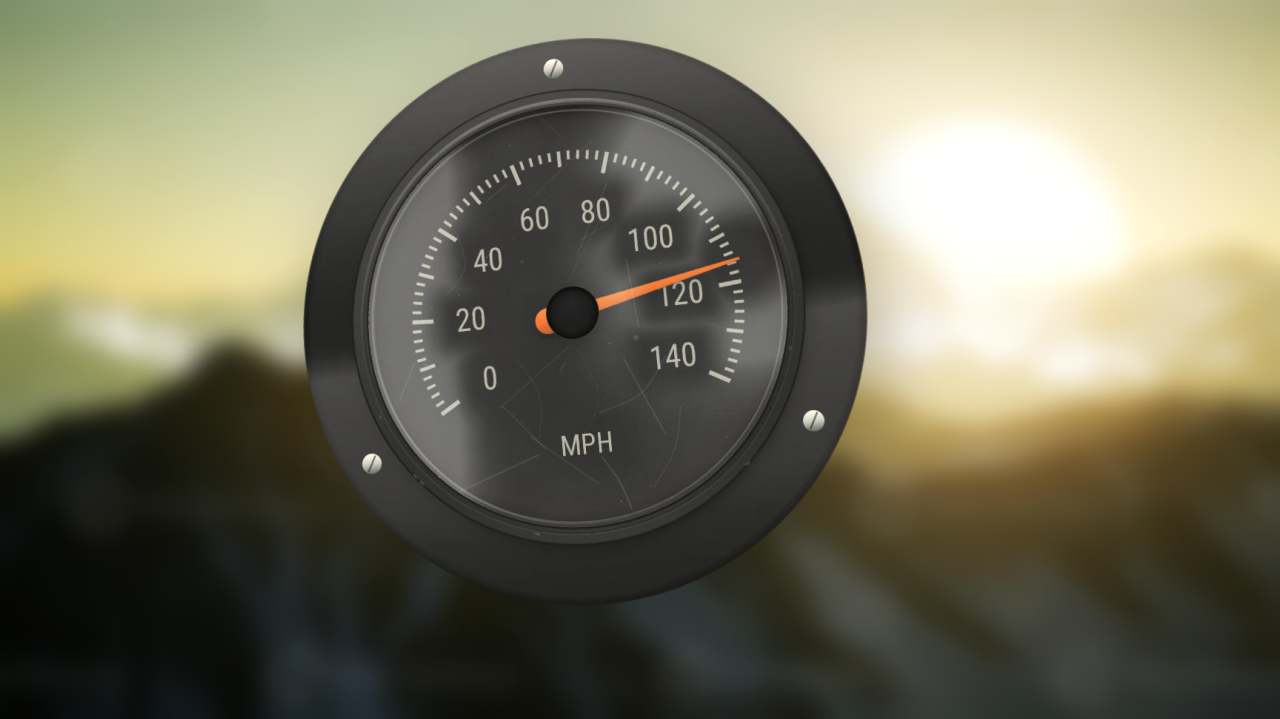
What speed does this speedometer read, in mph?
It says 116 mph
